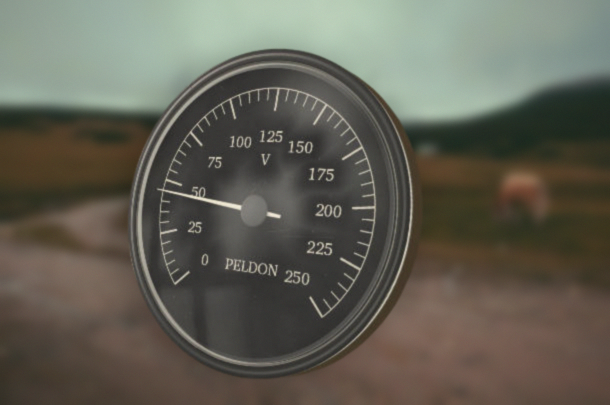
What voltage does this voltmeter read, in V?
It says 45 V
